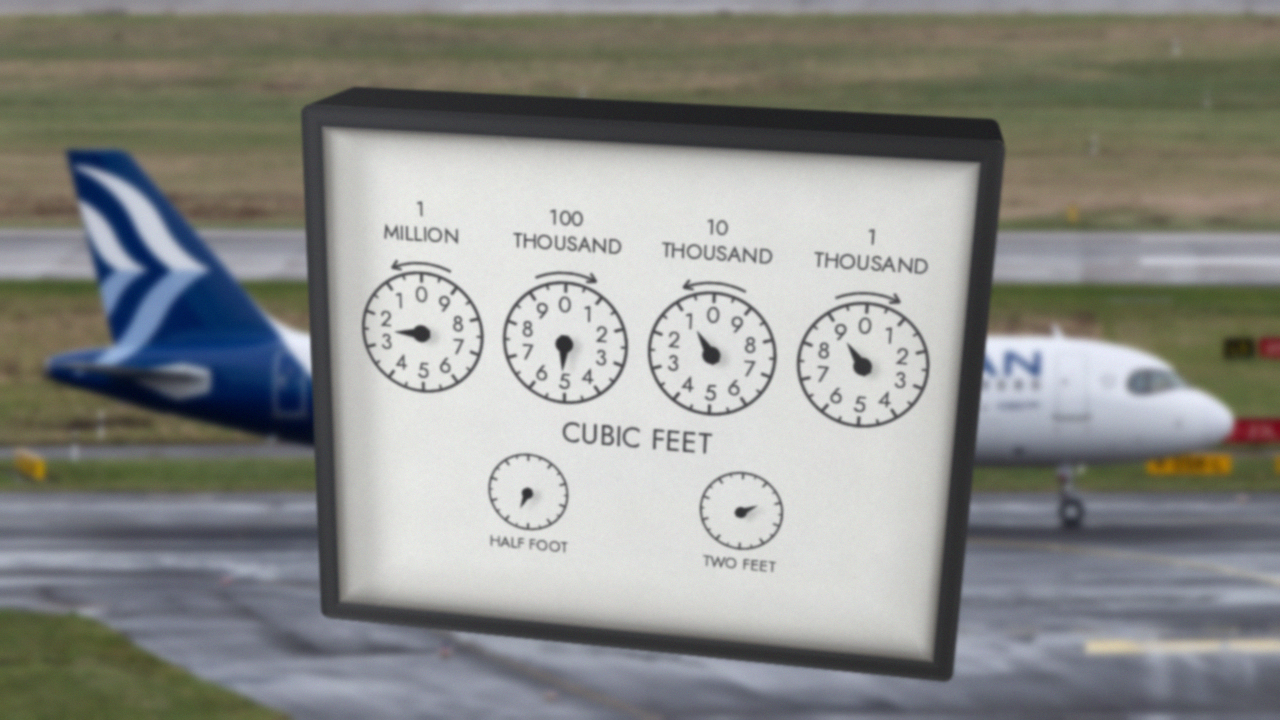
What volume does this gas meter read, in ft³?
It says 250900 ft³
